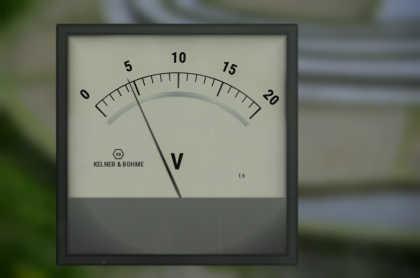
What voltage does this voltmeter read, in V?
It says 4.5 V
